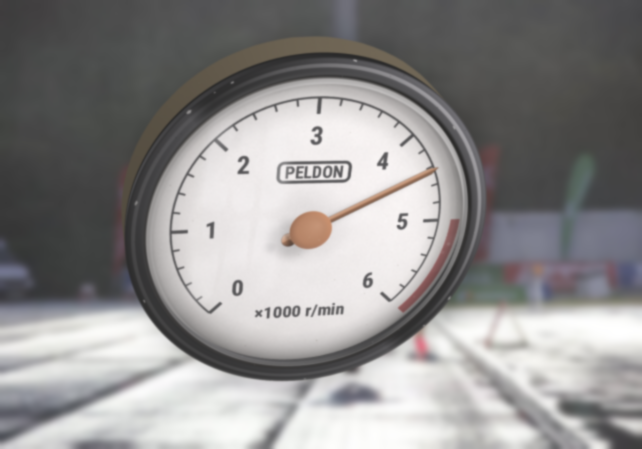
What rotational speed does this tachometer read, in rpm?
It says 4400 rpm
